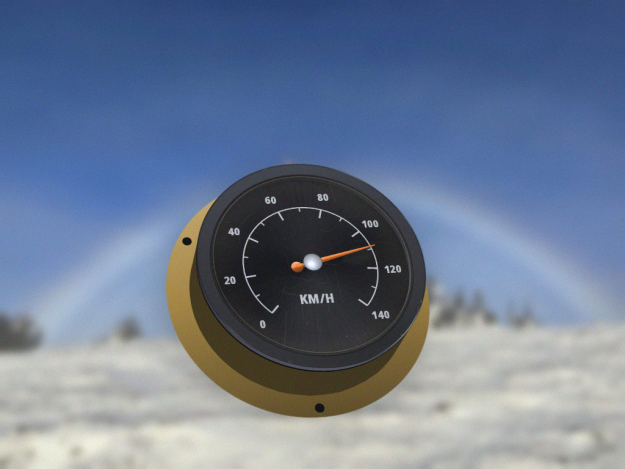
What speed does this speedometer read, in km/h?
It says 110 km/h
